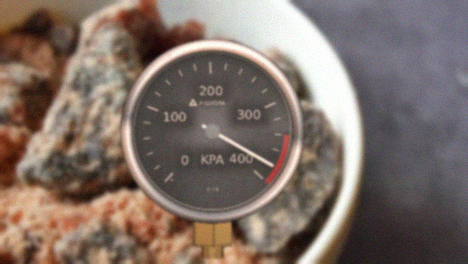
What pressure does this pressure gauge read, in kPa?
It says 380 kPa
